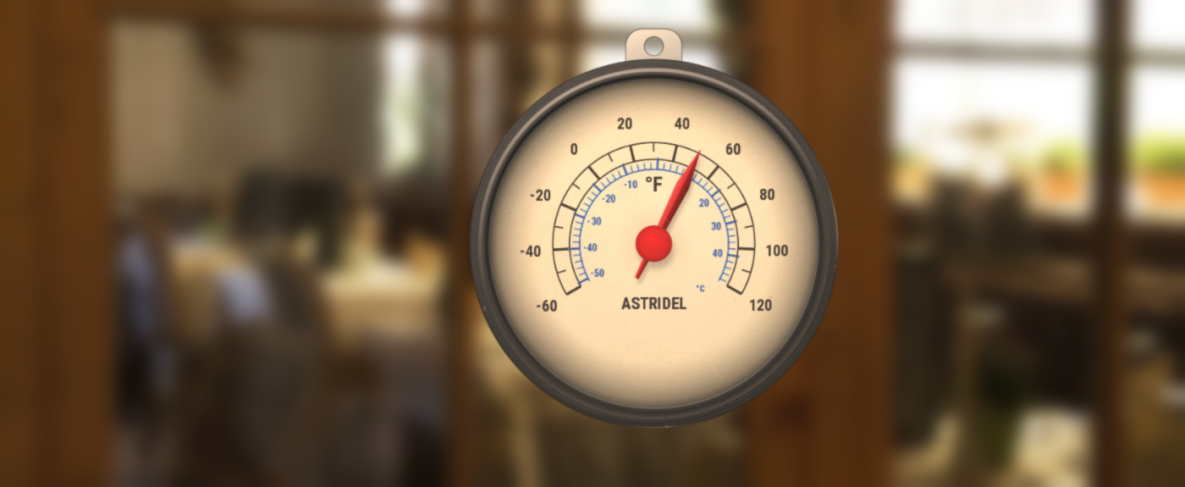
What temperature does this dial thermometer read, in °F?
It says 50 °F
